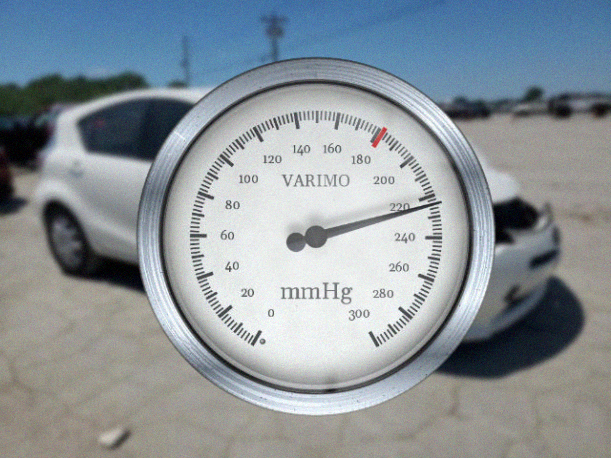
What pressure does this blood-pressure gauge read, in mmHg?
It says 224 mmHg
